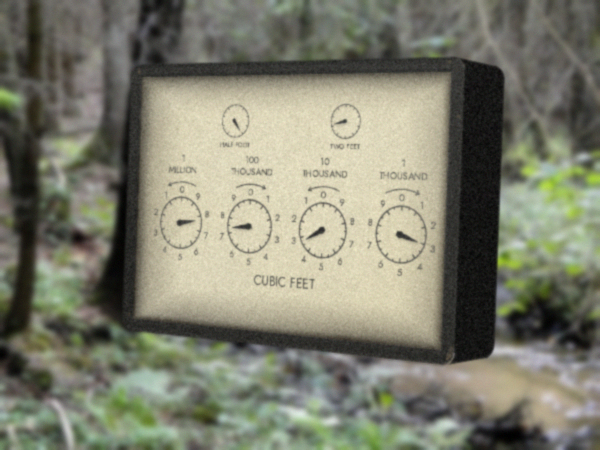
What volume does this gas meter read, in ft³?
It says 773300 ft³
